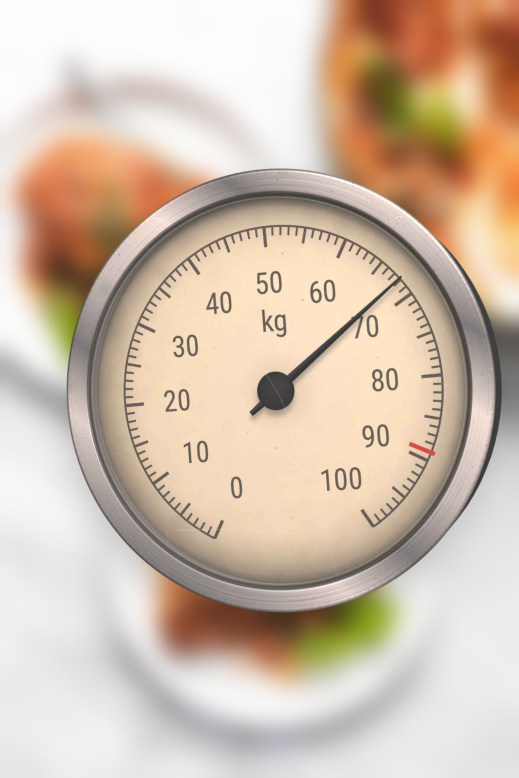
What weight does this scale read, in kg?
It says 68 kg
